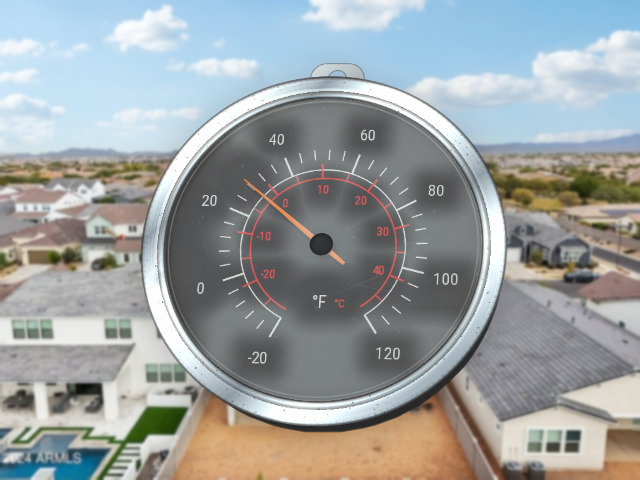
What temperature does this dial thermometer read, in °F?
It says 28 °F
